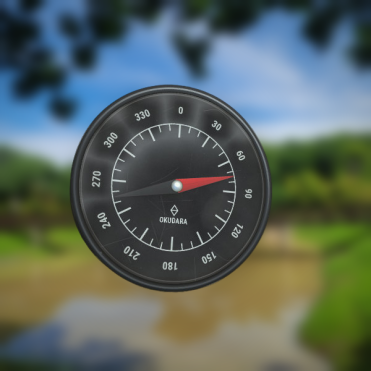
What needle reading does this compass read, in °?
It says 75 °
